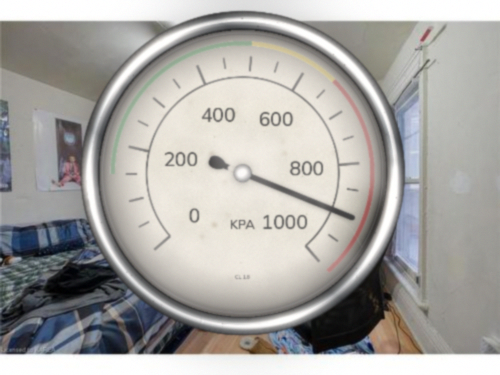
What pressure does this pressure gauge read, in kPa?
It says 900 kPa
